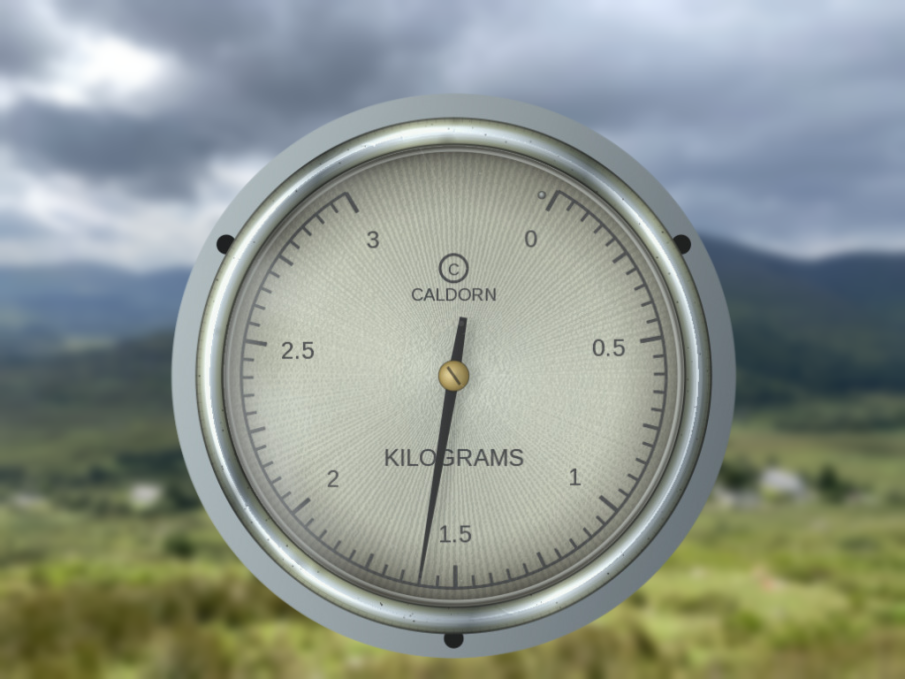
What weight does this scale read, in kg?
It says 1.6 kg
